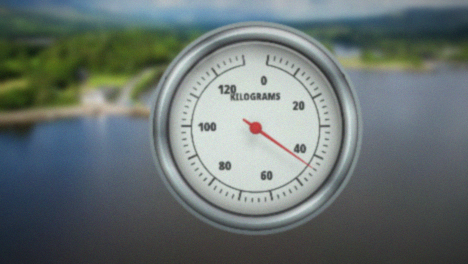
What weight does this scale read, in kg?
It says 44 kg
